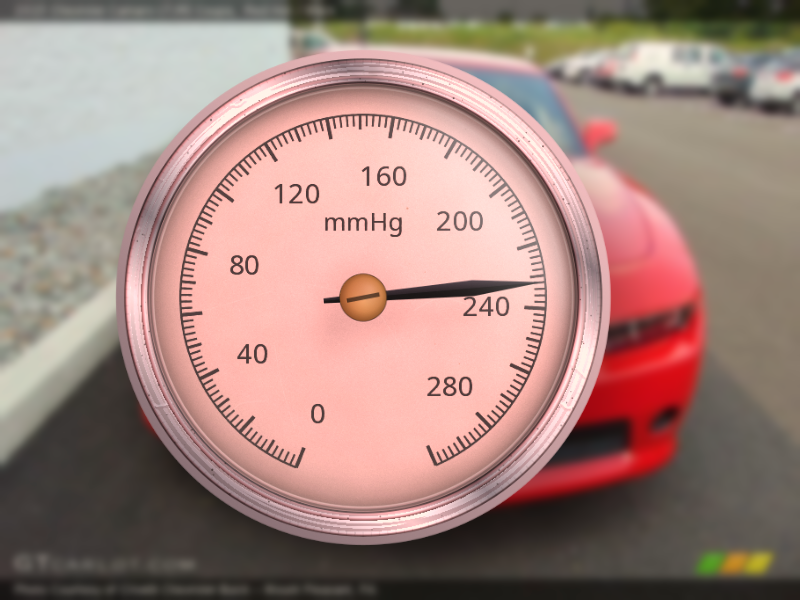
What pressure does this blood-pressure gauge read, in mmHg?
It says 232 mmHg
